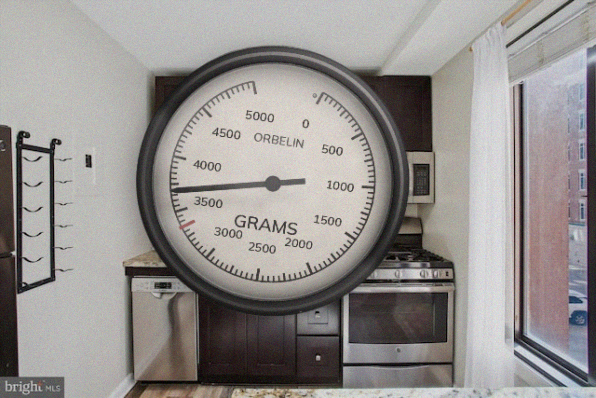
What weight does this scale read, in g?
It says 3700 g
